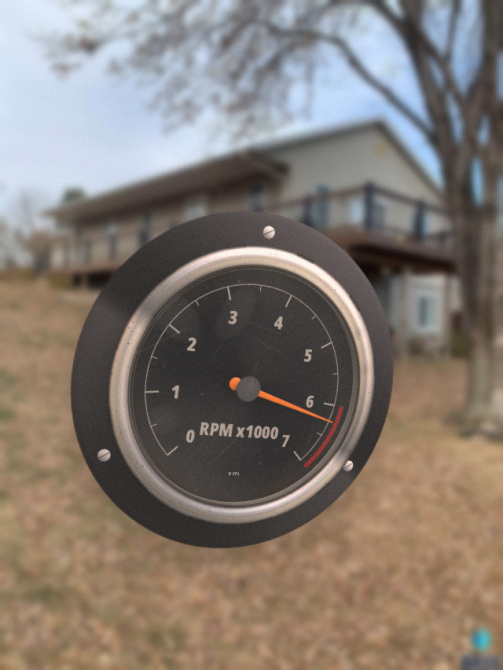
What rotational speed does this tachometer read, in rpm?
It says 6250 rpm
